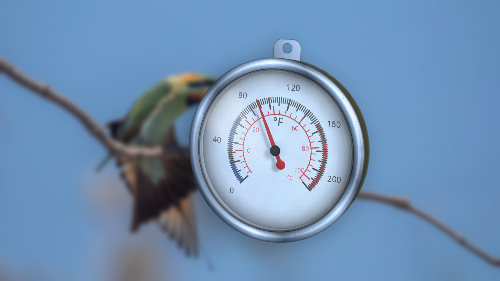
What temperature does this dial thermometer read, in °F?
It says 90 °F
